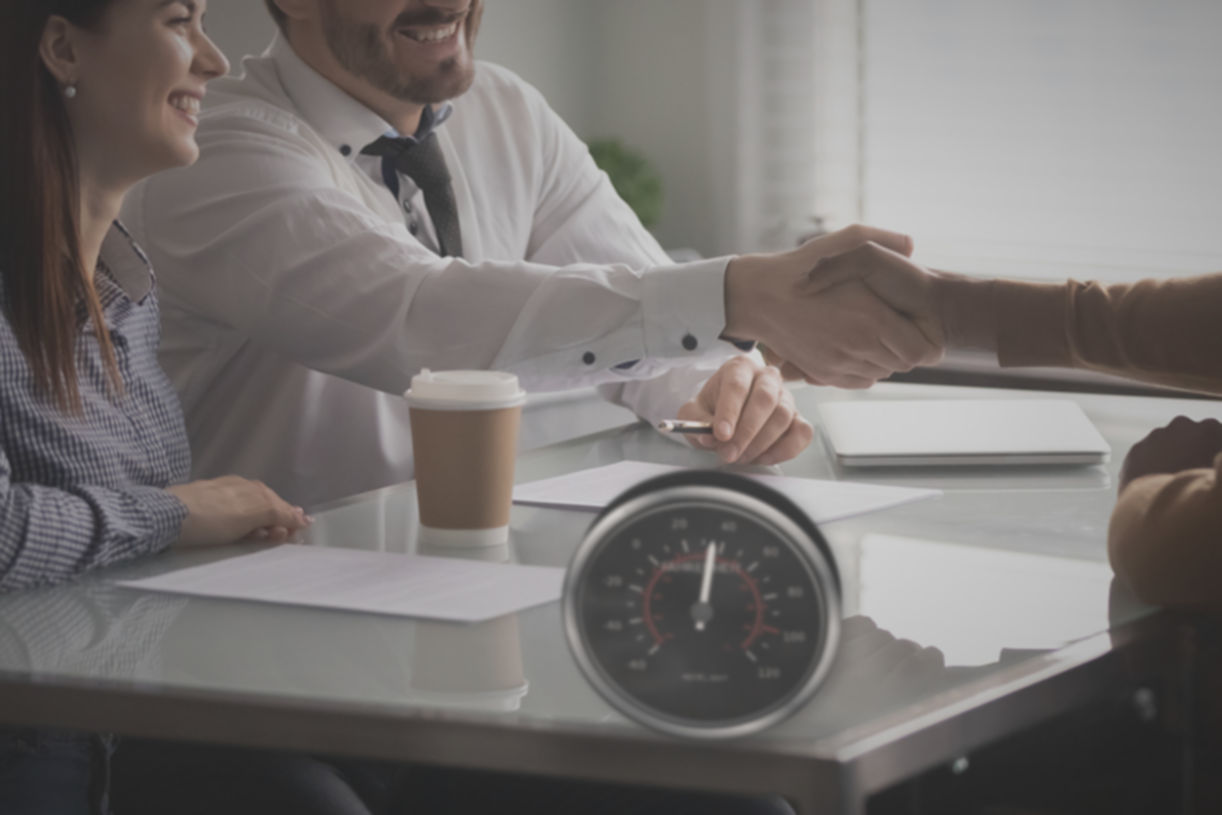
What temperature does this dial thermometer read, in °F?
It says 35 °F
